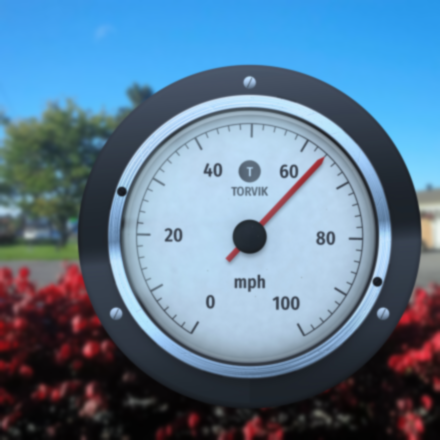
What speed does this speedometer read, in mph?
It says 64 mph
